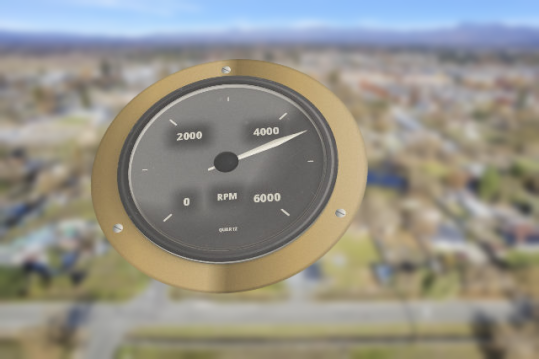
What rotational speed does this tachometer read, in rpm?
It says 4500 rpm
